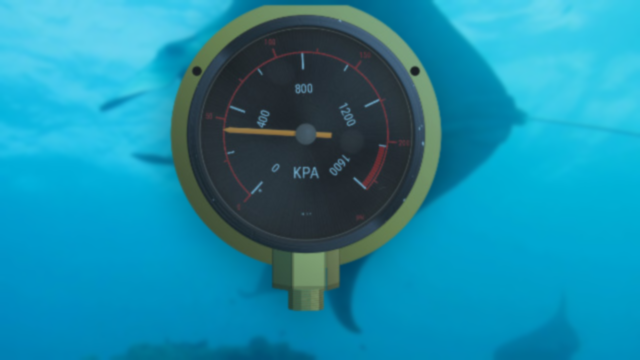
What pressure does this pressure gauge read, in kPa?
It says 300 kPa
